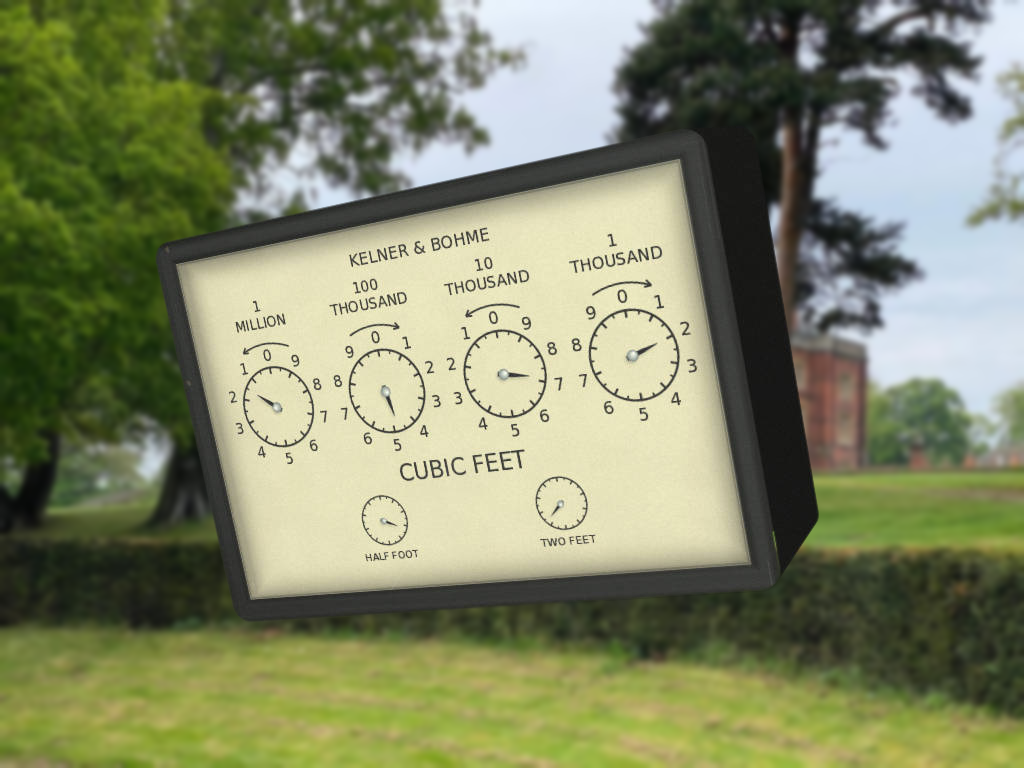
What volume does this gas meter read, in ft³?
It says 147200 ft³
